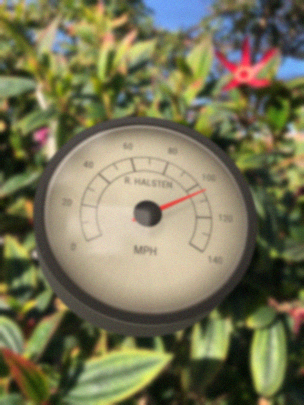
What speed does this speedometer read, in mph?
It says 105 mph
